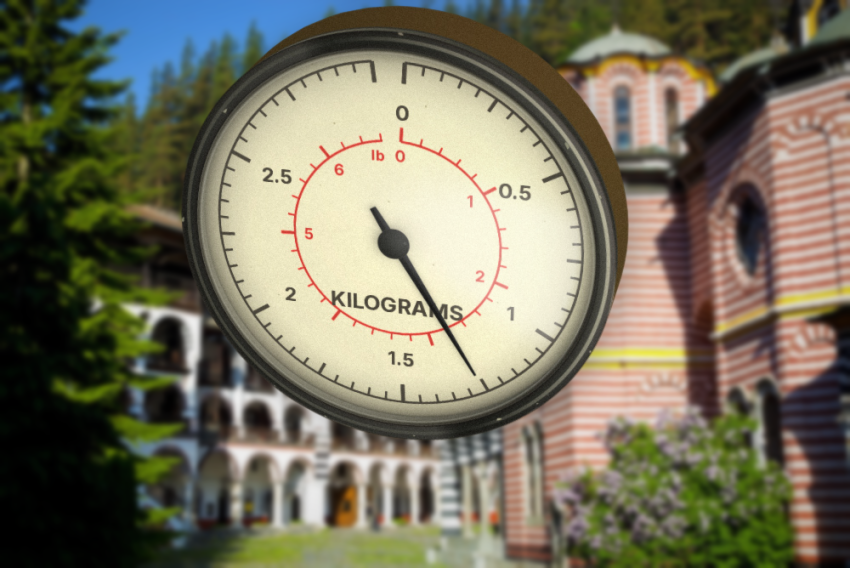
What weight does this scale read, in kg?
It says 1.25 kg
